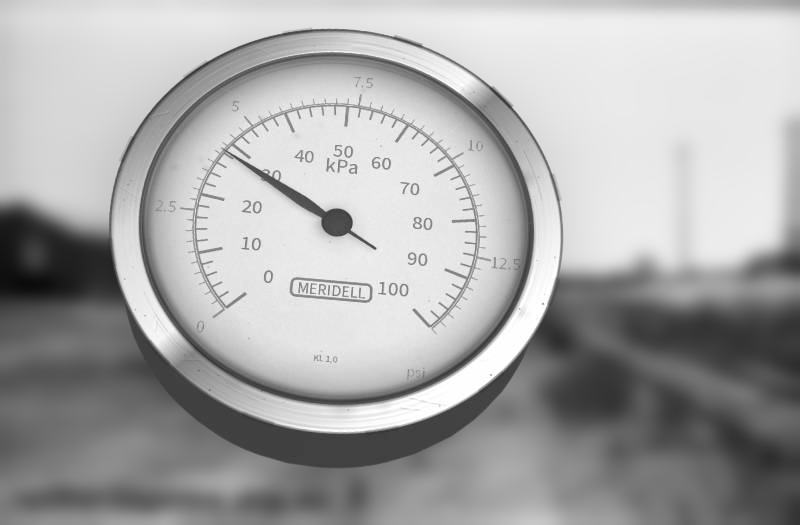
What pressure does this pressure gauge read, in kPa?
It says 28 kPa
